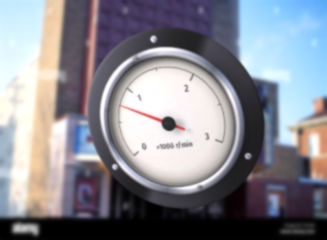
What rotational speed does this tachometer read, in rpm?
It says 750 rpm
